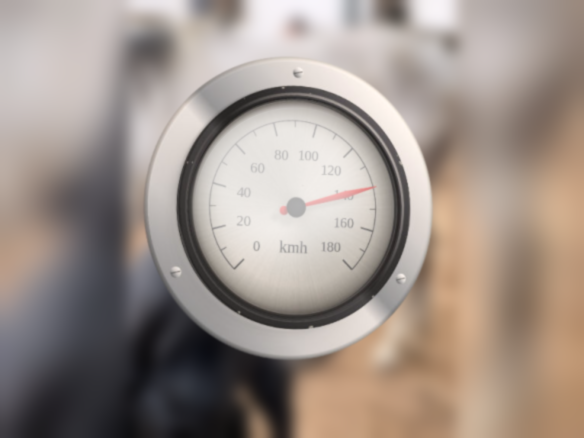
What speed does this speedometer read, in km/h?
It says 140 km/h
